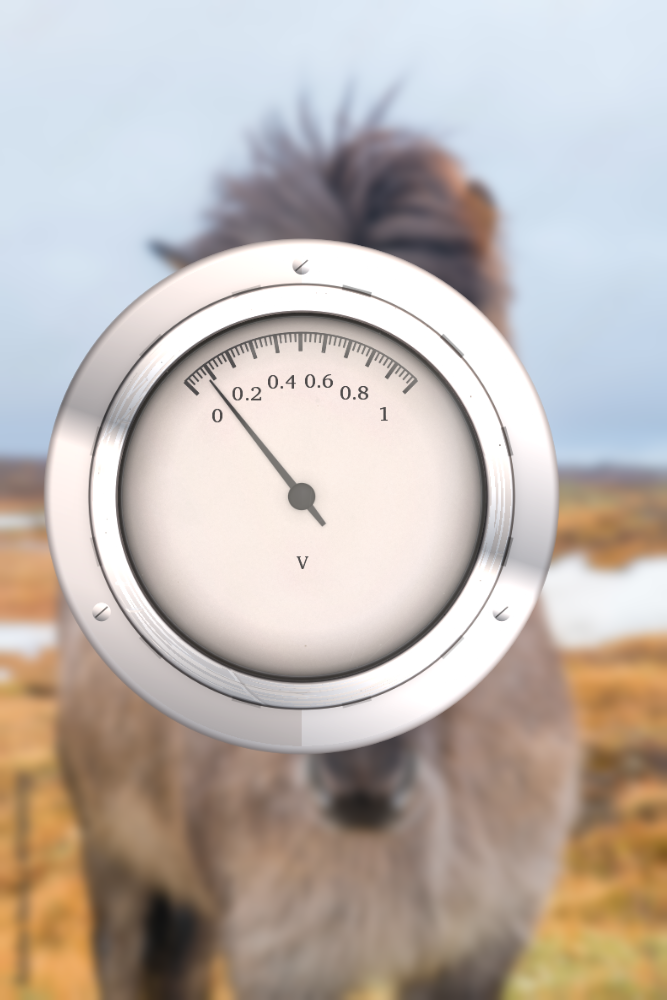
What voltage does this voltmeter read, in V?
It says 0.08 V
